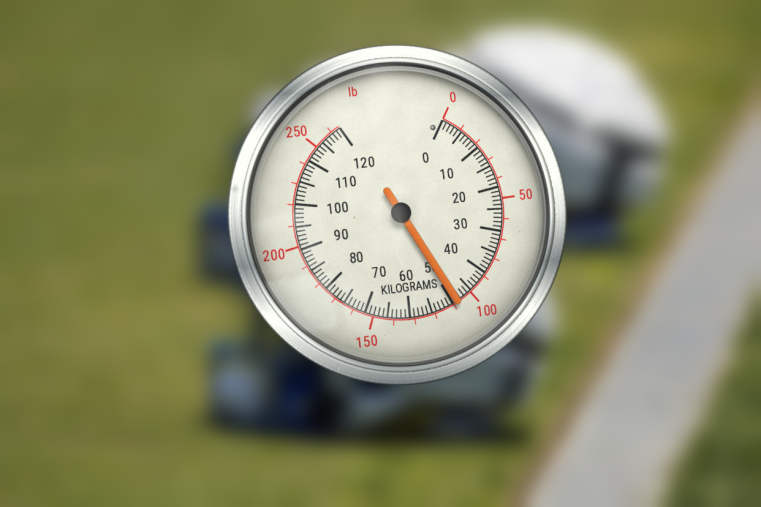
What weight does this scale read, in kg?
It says 49 kg
